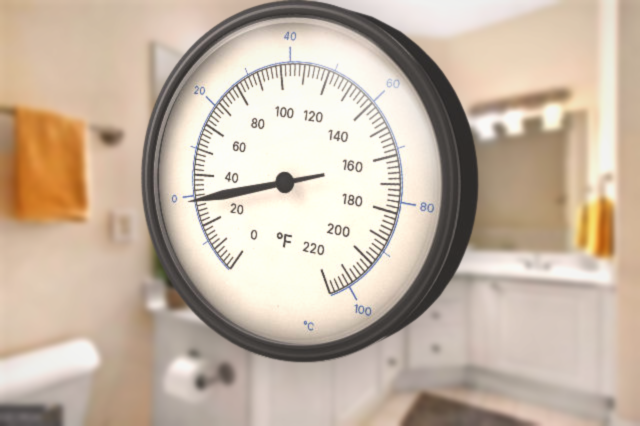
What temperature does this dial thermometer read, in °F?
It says 30 °F
